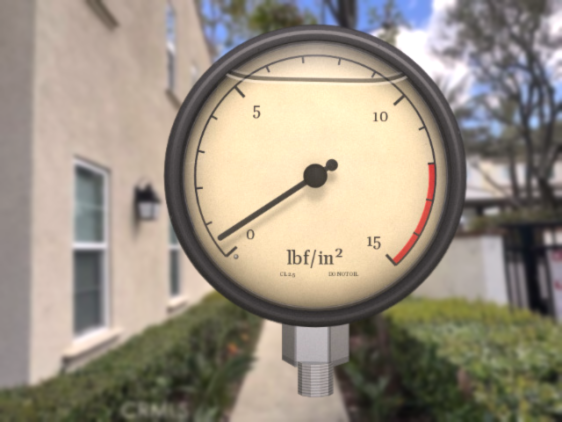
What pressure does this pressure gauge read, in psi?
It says 0.5 psi
